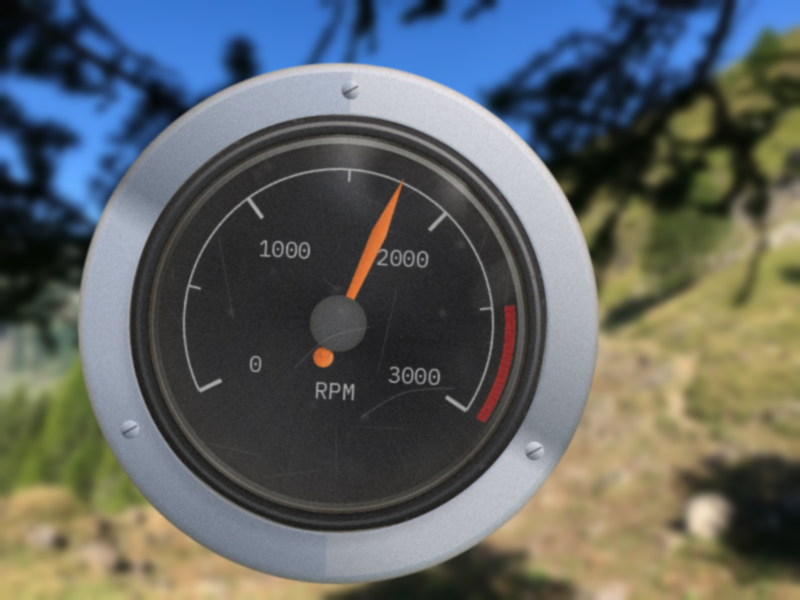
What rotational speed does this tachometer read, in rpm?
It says 1750 rpm
